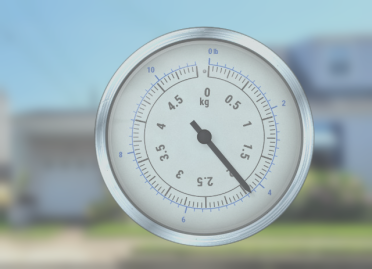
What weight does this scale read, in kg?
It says 1.95 kg
